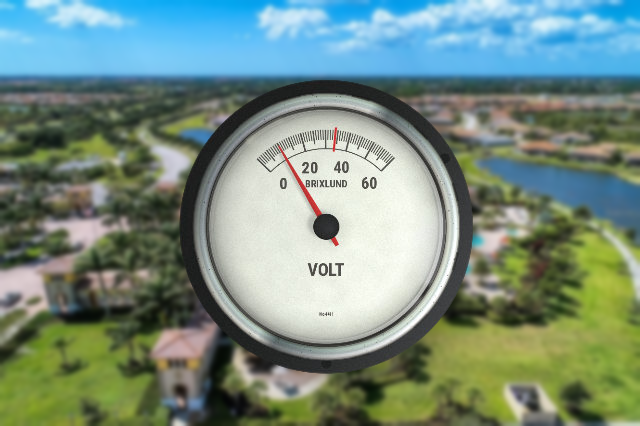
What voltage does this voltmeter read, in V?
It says 10 V
